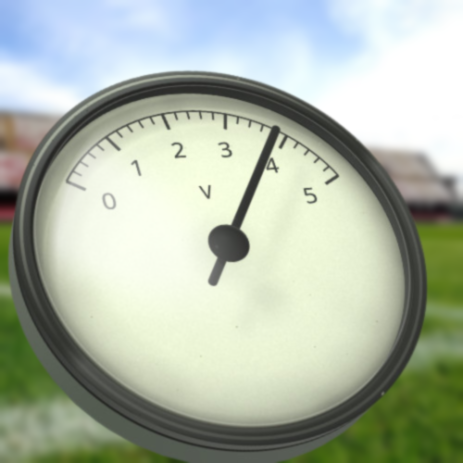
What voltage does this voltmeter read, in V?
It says 3.8 V
